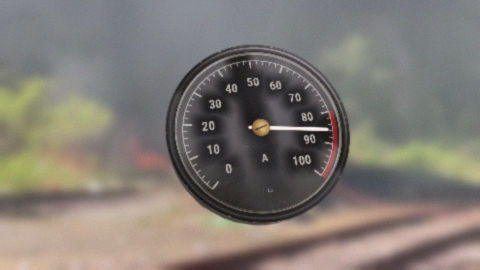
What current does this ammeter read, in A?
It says 86 A
